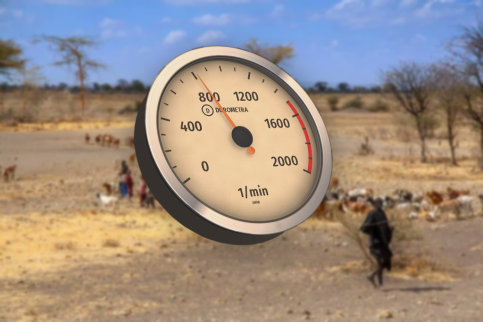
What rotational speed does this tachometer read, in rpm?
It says 800 rpm
